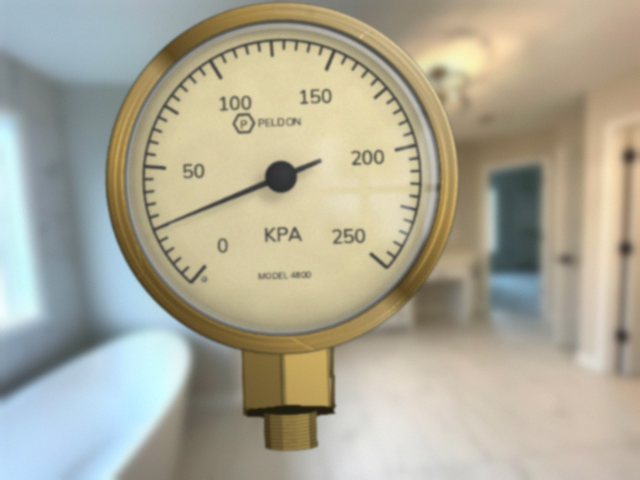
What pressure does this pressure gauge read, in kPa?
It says 25 kPa
